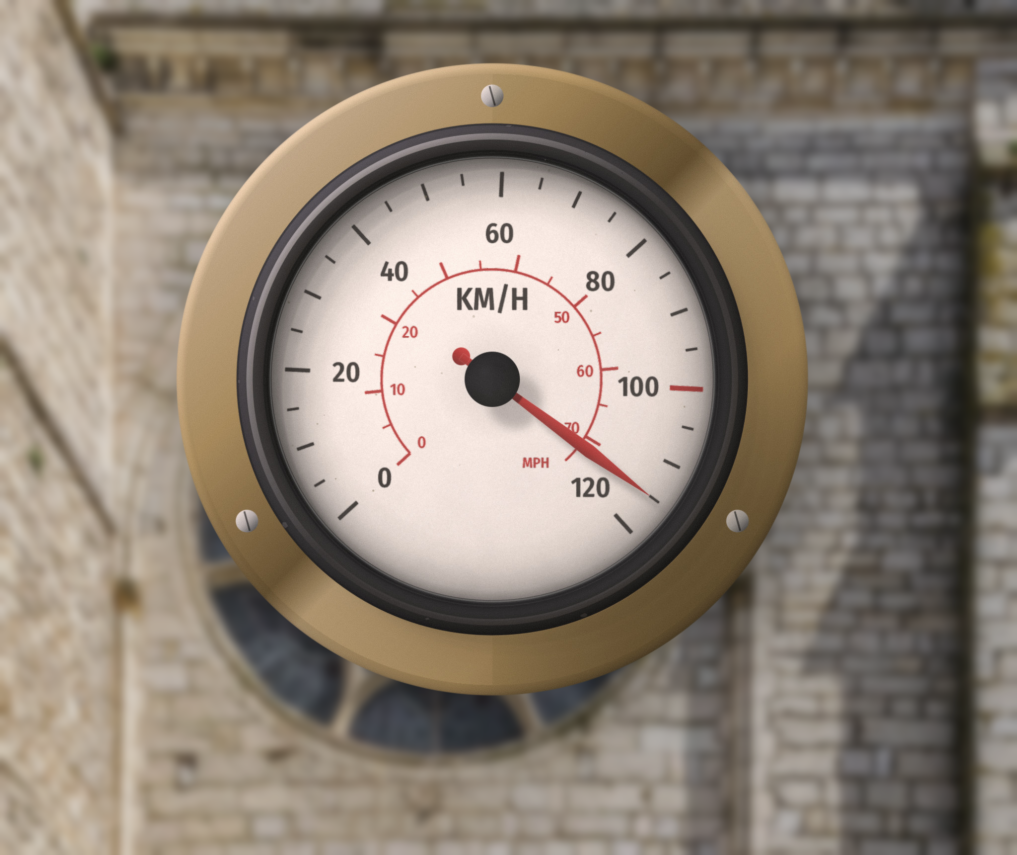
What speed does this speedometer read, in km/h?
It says 115 km/h
